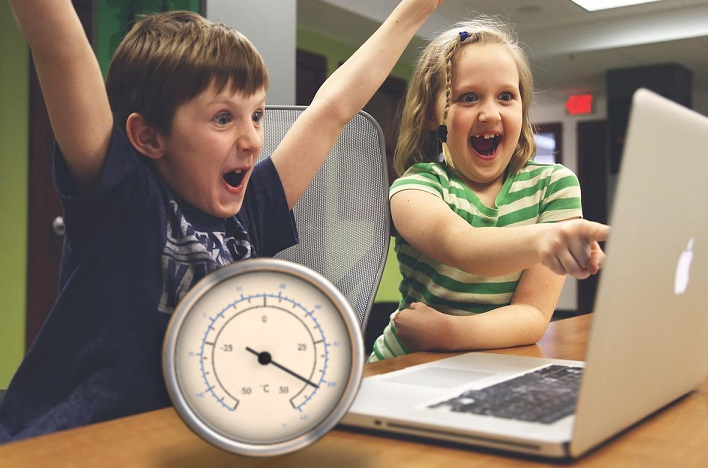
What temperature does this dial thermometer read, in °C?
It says 40 °C
